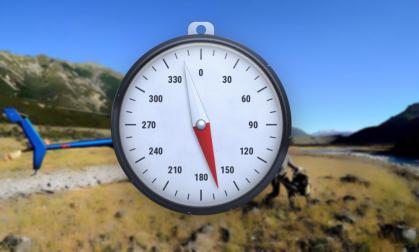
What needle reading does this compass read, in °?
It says 165 °
